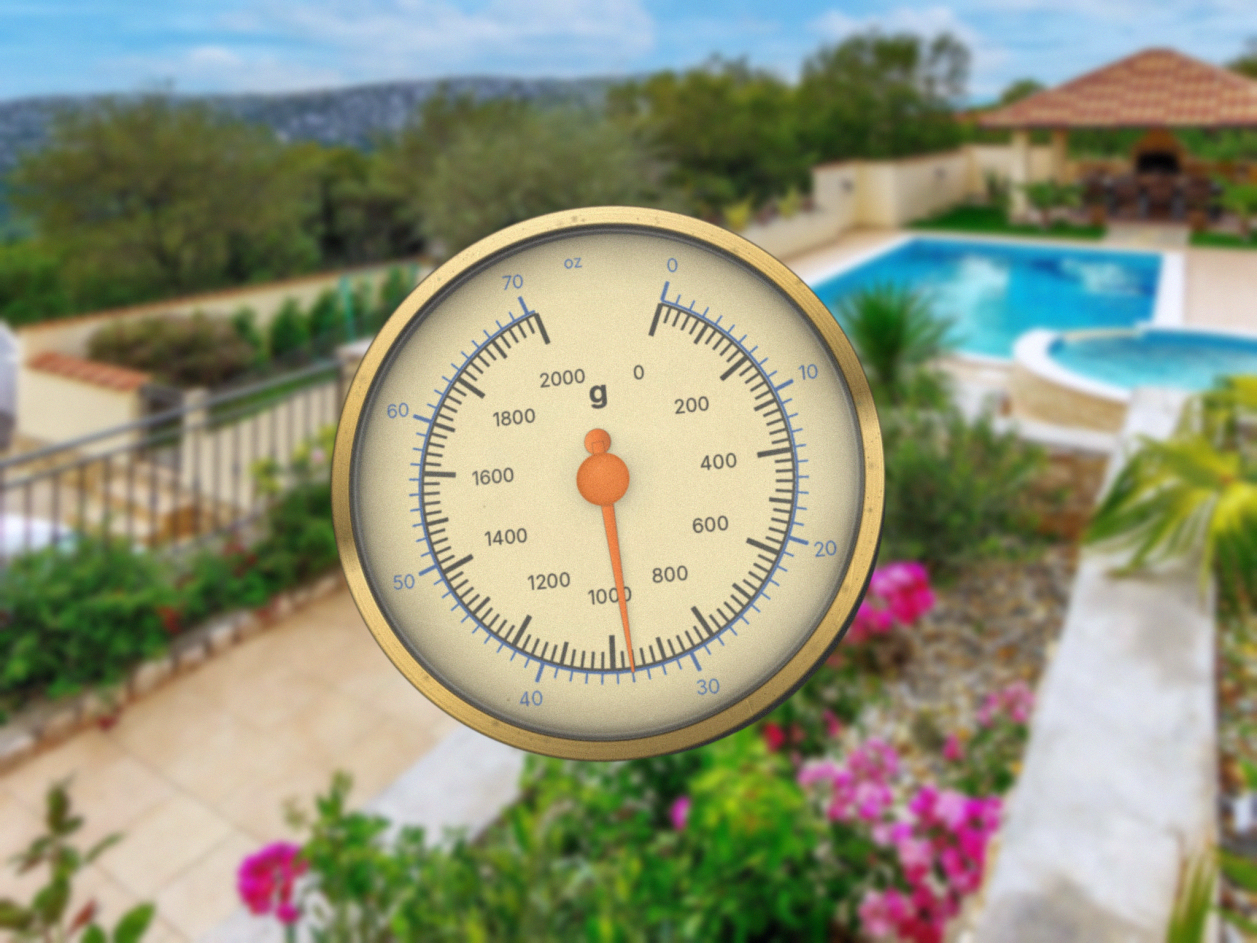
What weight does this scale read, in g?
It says 960 g
